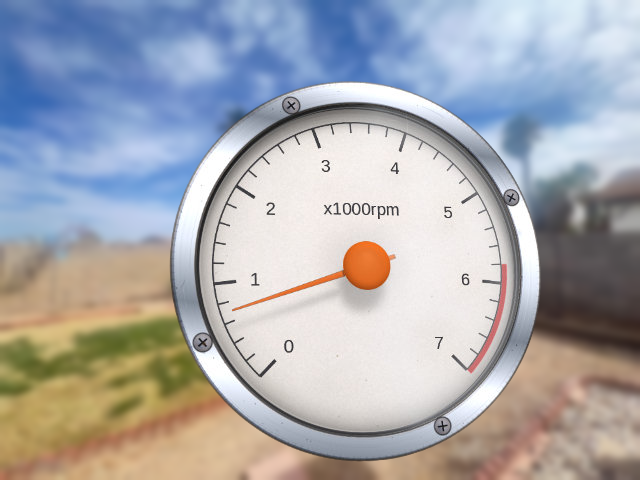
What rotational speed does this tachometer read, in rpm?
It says 700 rpm
